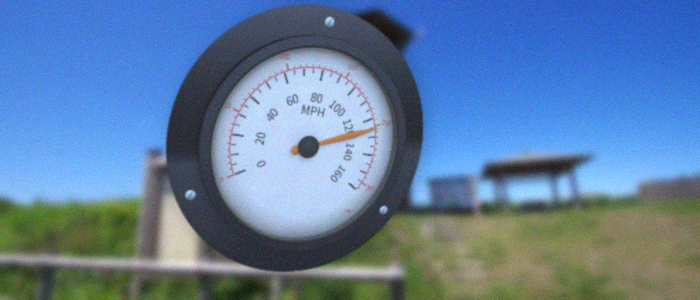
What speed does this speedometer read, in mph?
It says 125 mph
